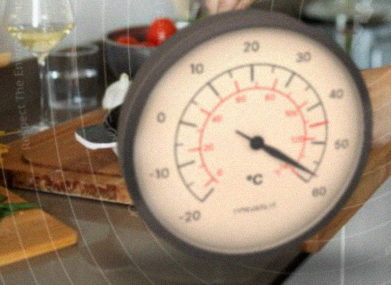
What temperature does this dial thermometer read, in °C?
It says 57.5 °C
